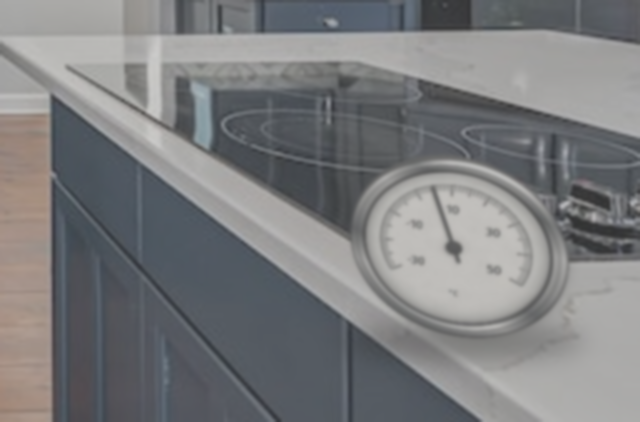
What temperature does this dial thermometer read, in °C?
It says 5 °C
